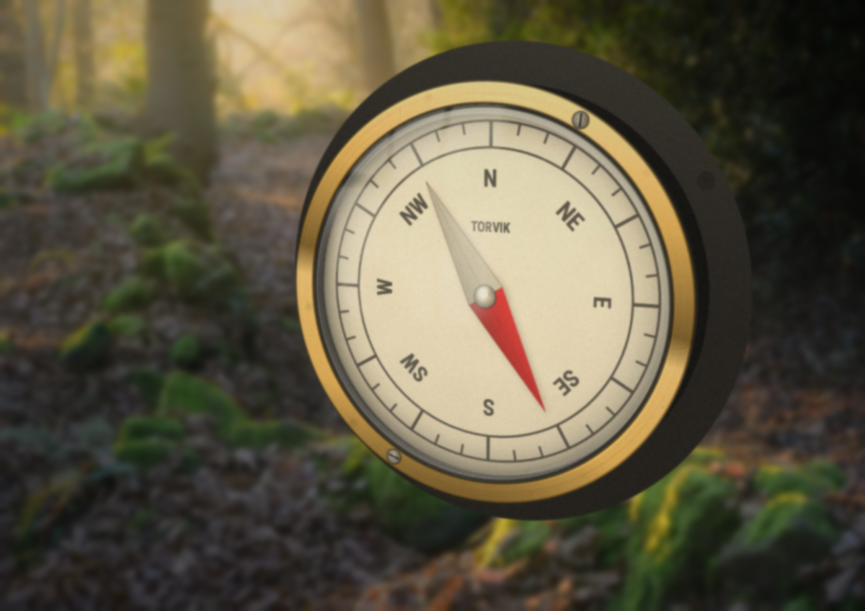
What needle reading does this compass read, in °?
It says 150 °
